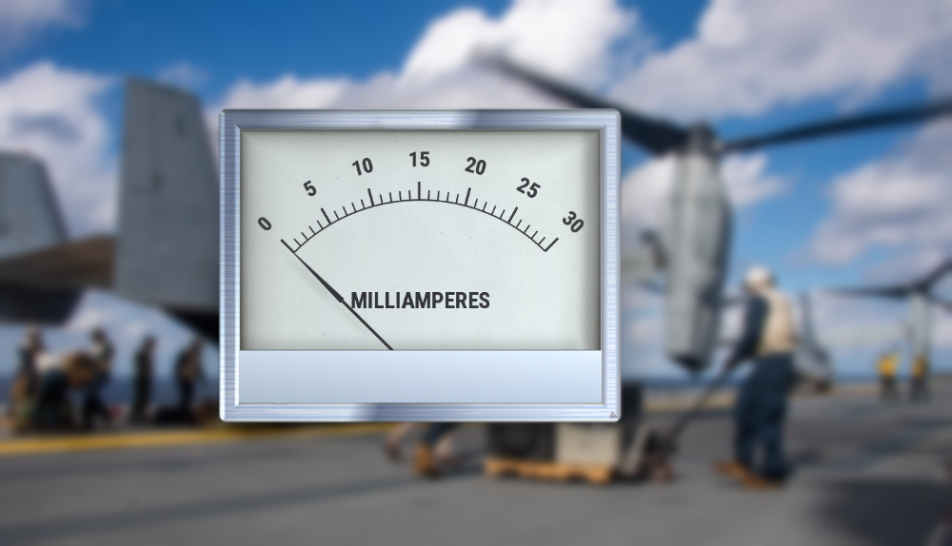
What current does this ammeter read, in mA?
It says 0 mA
